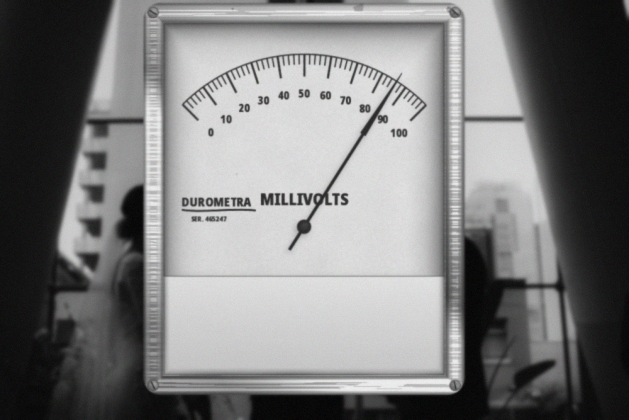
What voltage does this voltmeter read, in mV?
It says 86 mV
